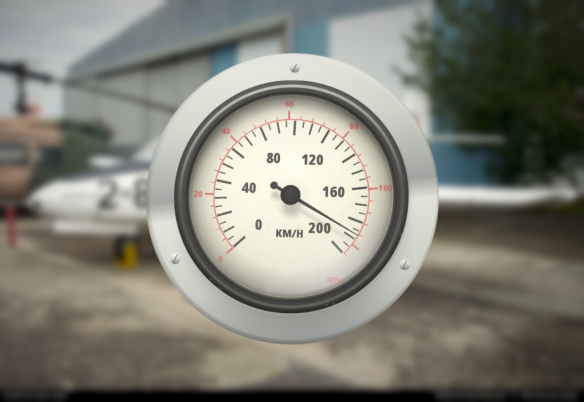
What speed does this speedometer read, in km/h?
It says 187.5 km/h
